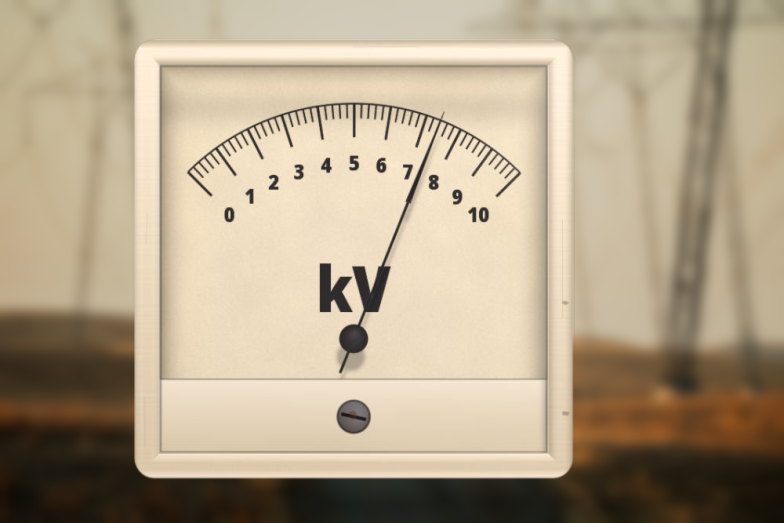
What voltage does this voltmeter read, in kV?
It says 7.4 kV
